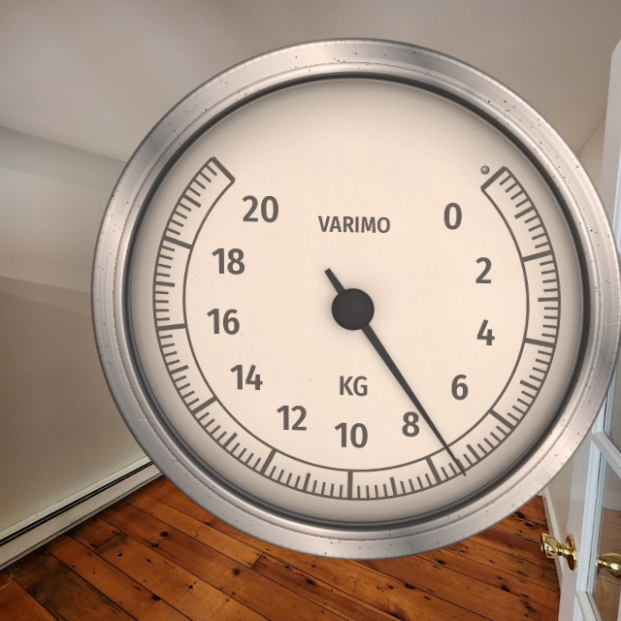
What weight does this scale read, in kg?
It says 7.4 kg
